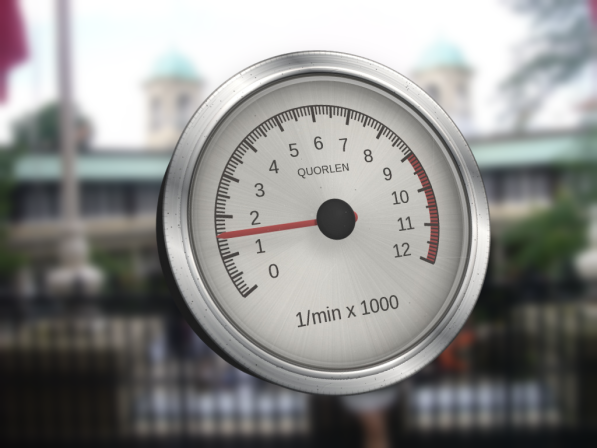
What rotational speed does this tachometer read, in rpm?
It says 1500 rpm
